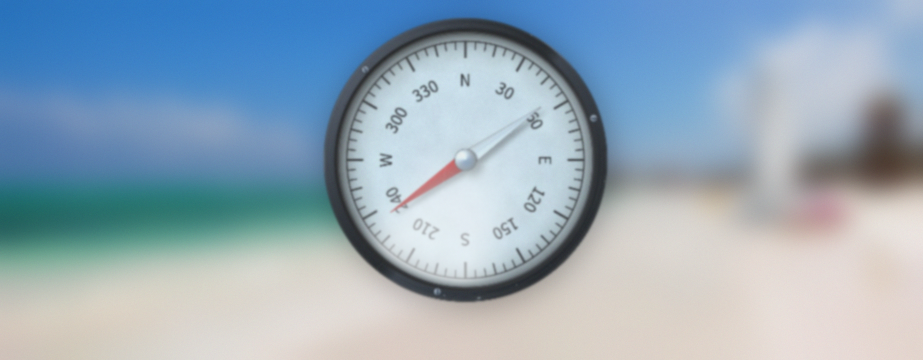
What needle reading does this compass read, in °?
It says 235 °
